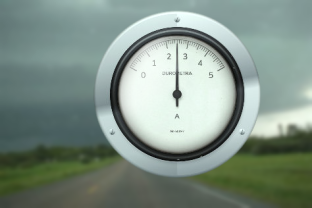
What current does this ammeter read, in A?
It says 2.5 A
